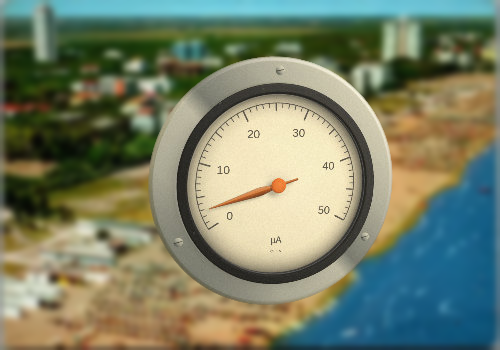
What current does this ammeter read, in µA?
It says 3 µA
